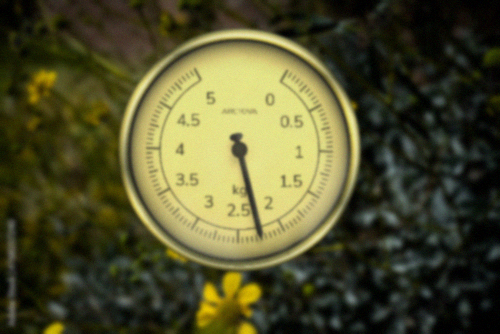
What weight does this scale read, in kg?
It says 2.25 kg
